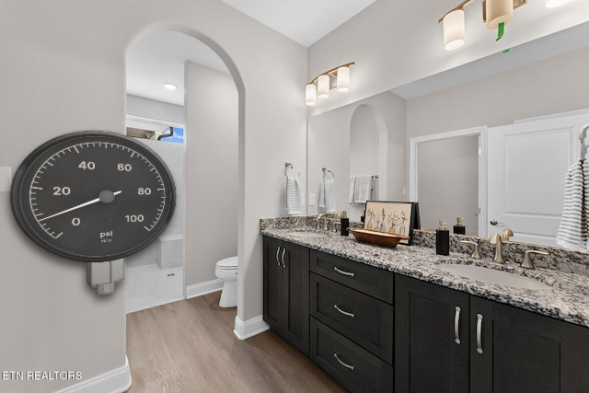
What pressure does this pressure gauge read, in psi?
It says 8 psi
